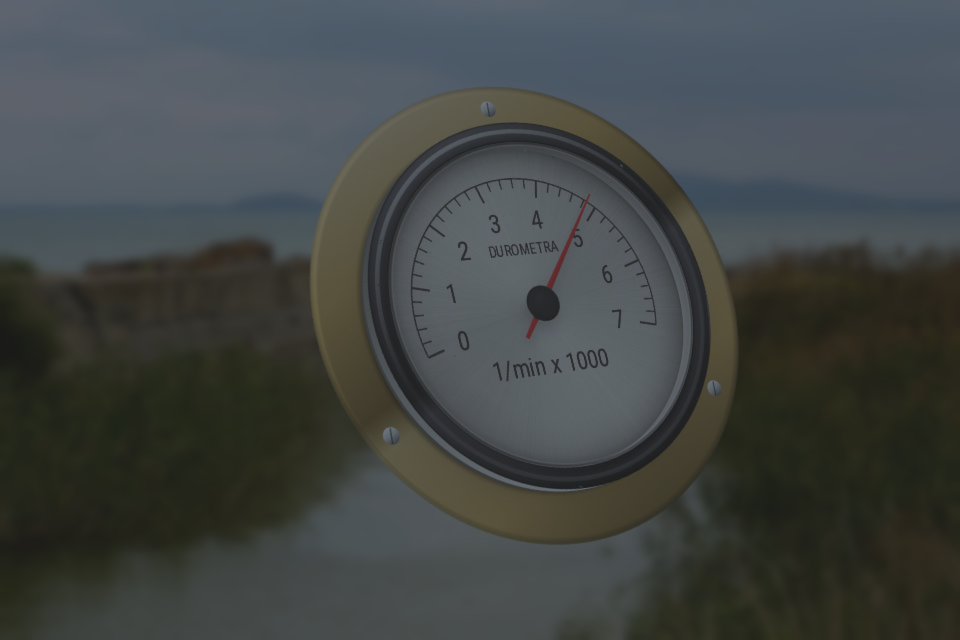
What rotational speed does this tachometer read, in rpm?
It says 4800 rpm
